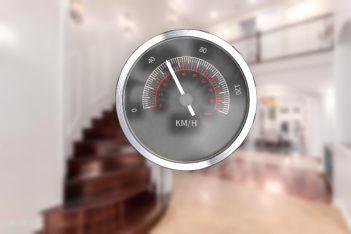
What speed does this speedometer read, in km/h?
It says 50 km/h
